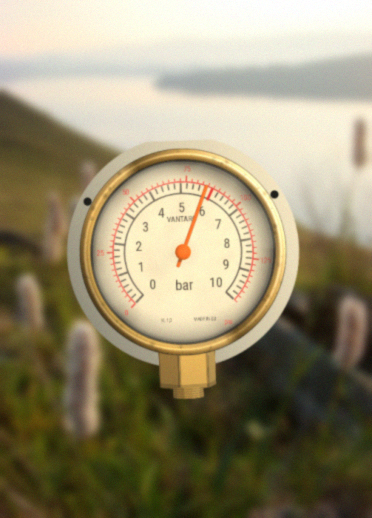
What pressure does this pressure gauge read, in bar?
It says 5.8 bar
